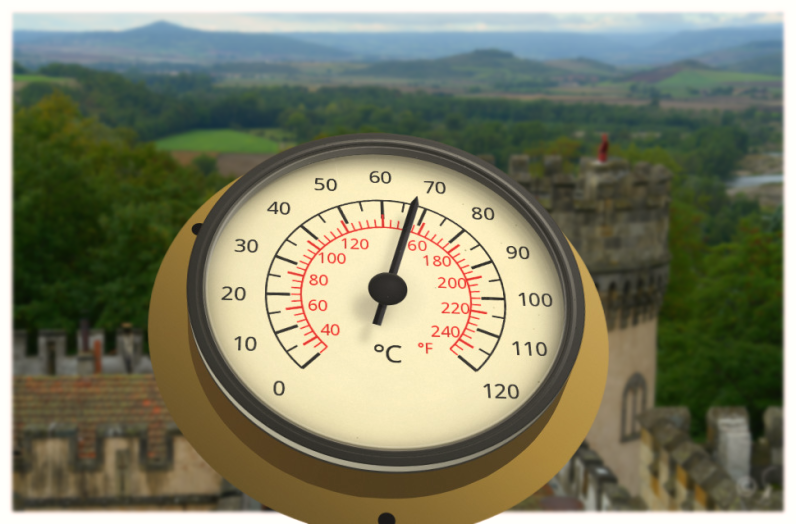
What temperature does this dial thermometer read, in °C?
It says 67.5 °C
